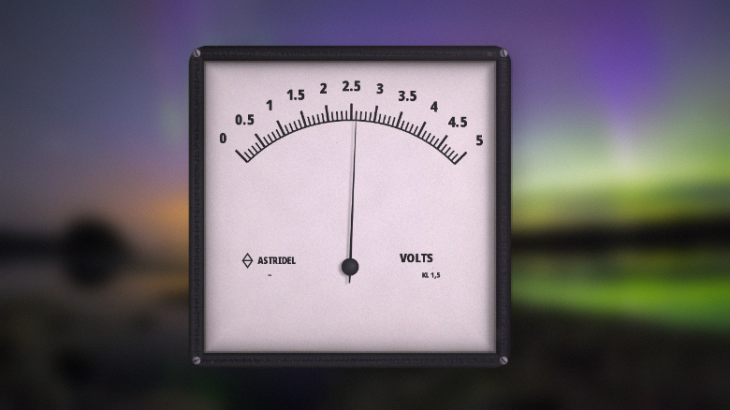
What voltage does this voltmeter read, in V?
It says 2.6 V
